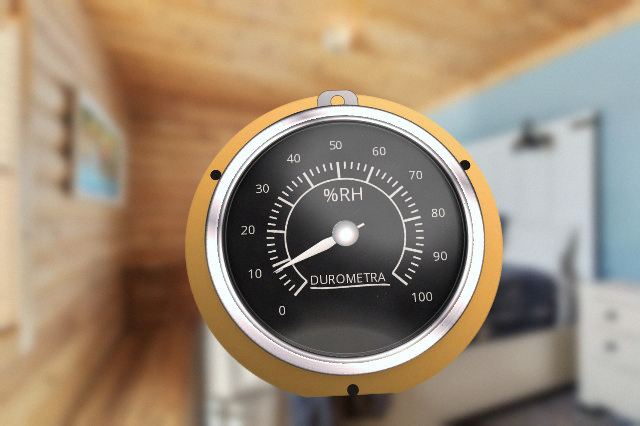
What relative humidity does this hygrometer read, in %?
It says 8 %
